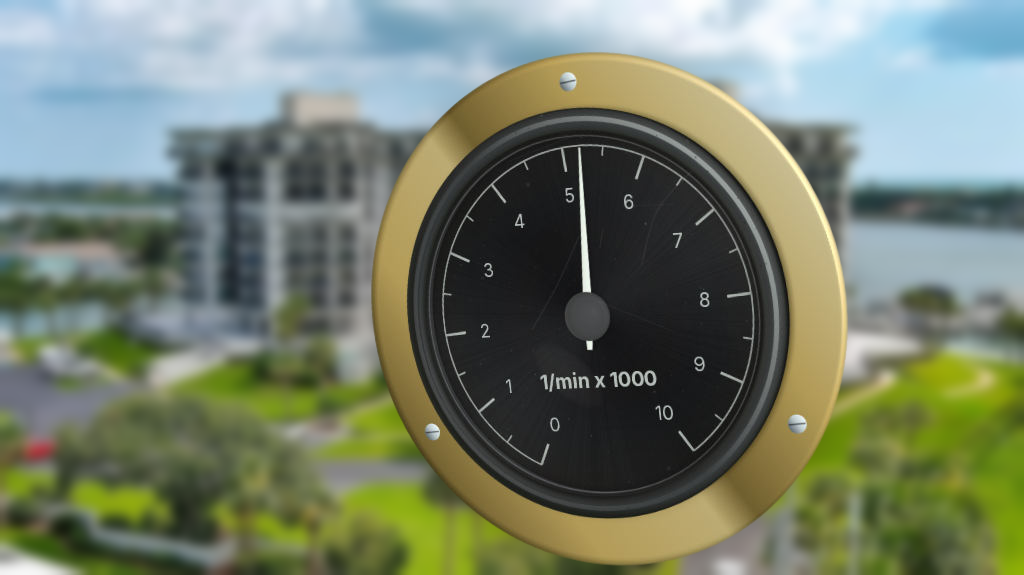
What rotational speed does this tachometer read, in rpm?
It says 5250 rpm
